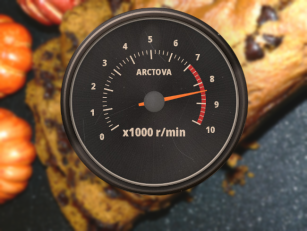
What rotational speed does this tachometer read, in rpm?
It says 8400 rpm
